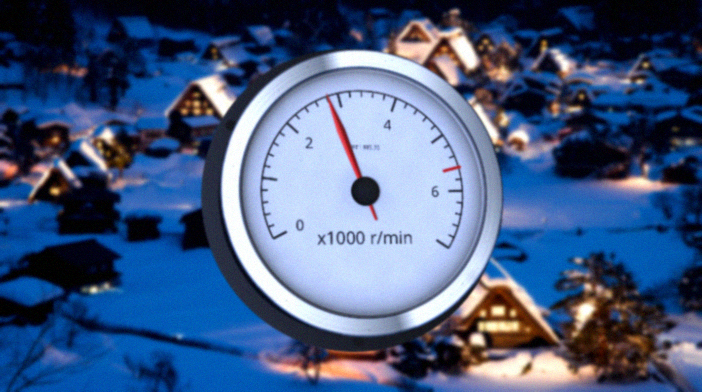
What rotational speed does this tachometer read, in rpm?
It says 2800 rpm
